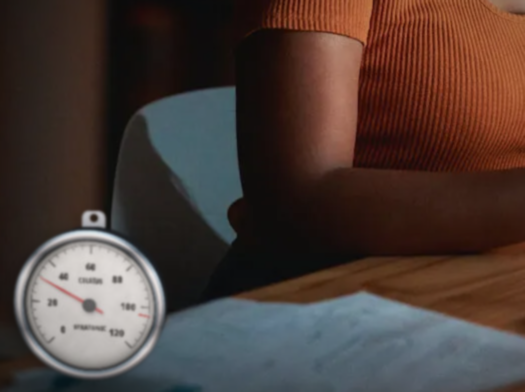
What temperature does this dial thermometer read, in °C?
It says 32 °C
